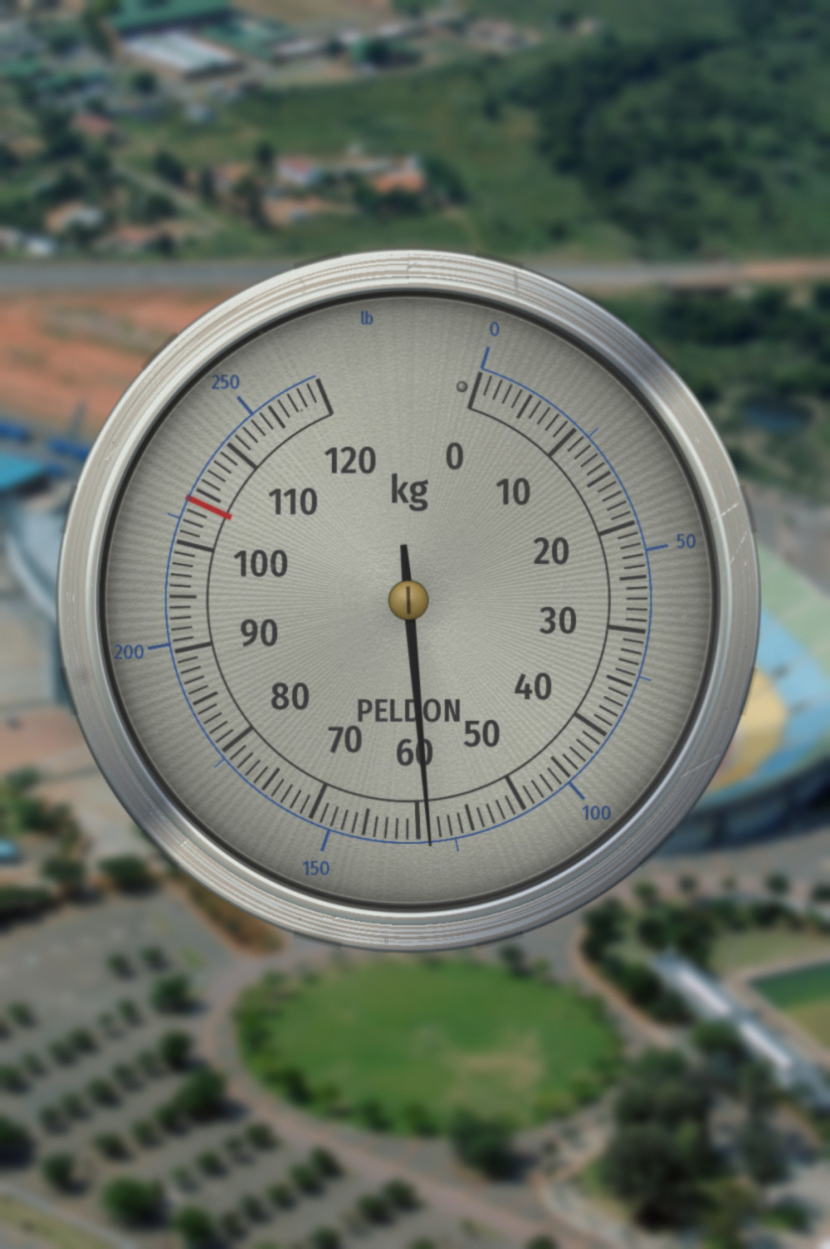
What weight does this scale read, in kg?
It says 59 kg
